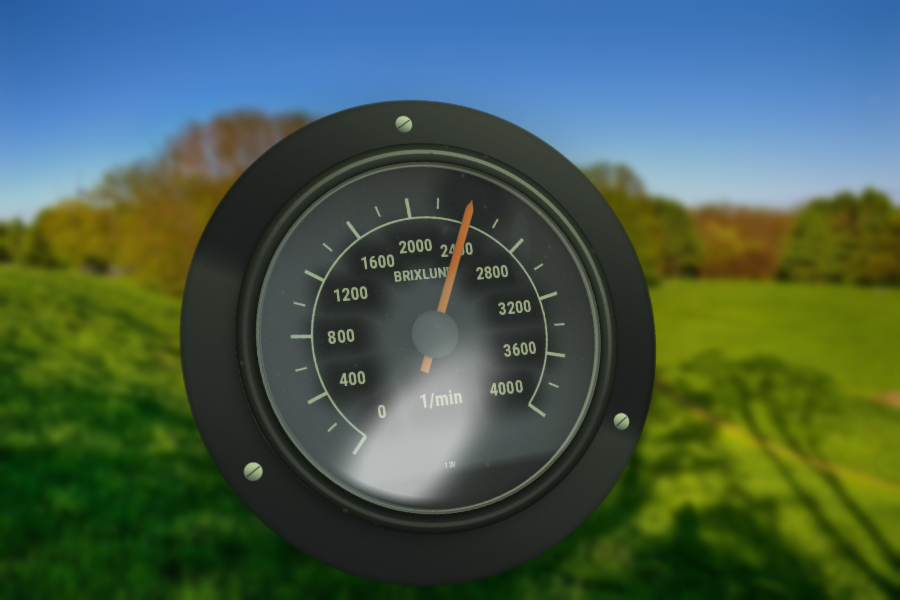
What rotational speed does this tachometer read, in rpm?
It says 2400 rpm
